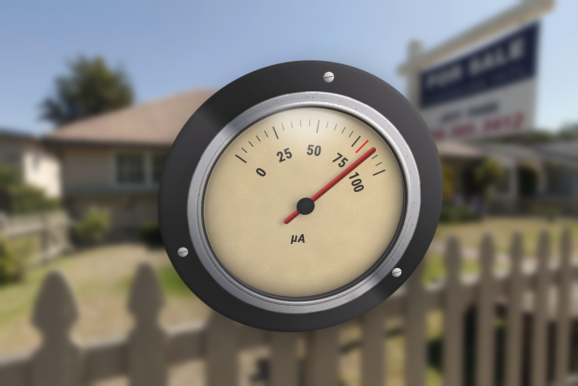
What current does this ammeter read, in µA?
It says 85 µA
